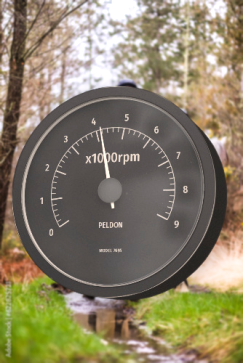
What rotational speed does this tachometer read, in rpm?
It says 4200 rpm
